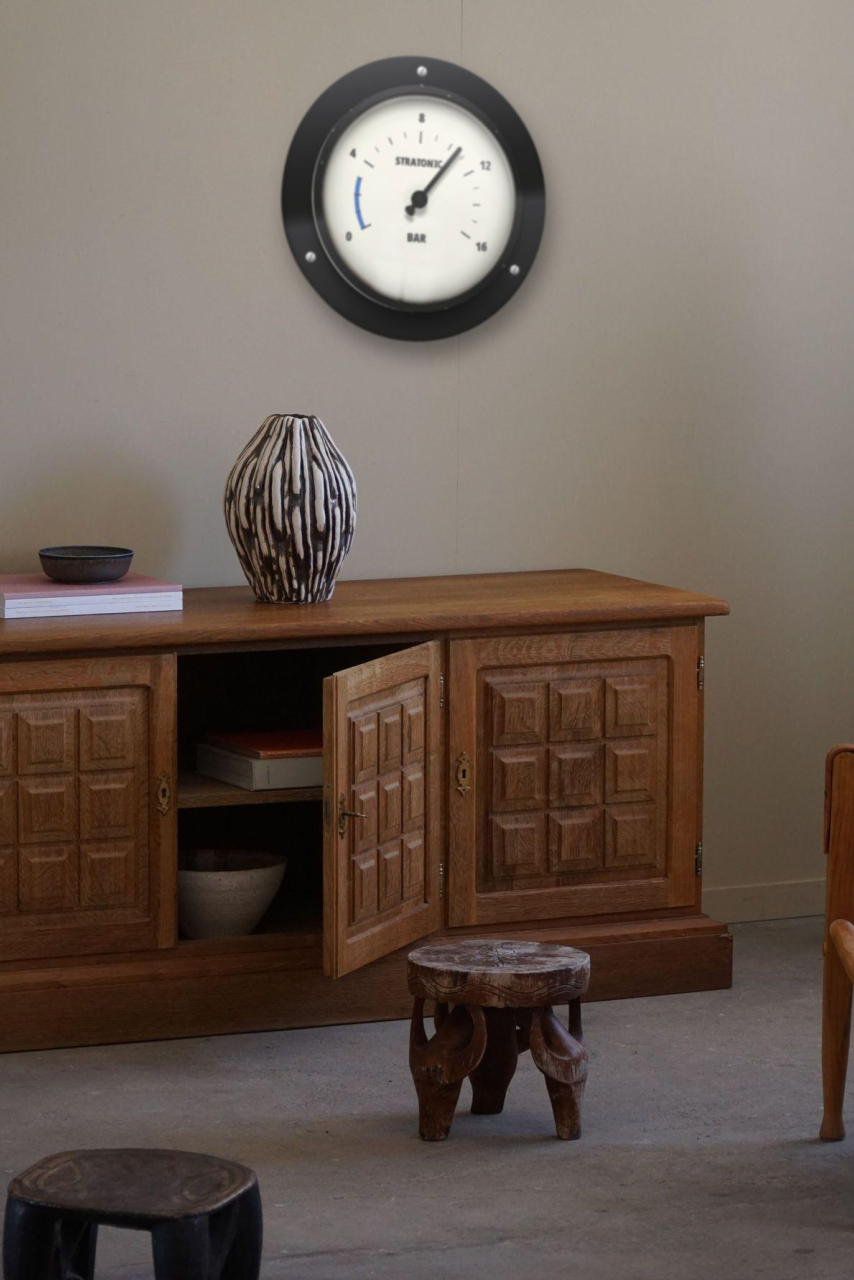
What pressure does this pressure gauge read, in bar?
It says 10.5 bar
